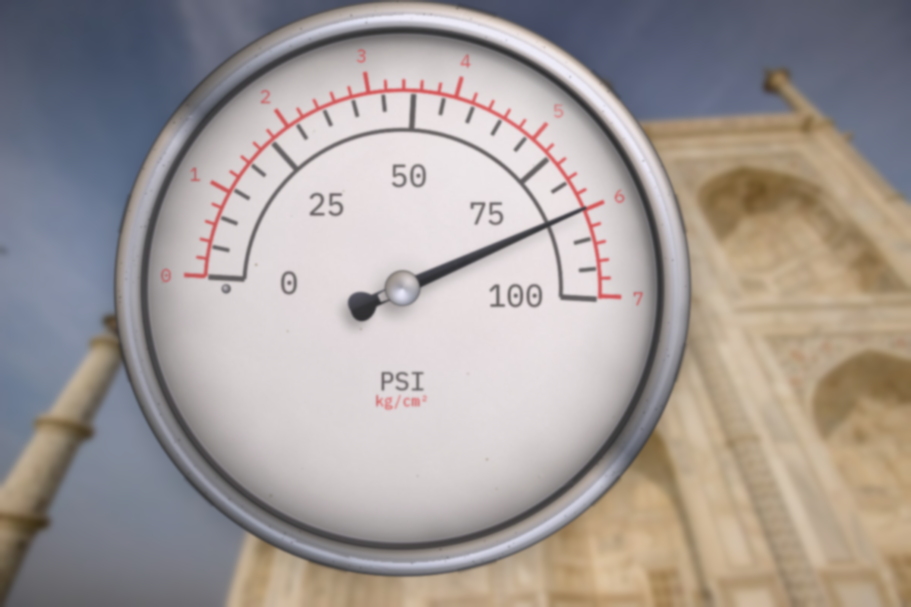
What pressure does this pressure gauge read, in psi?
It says 85 psi
